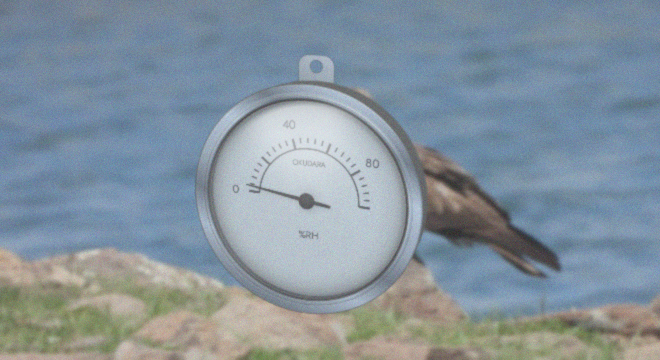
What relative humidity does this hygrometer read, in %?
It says 4 %
